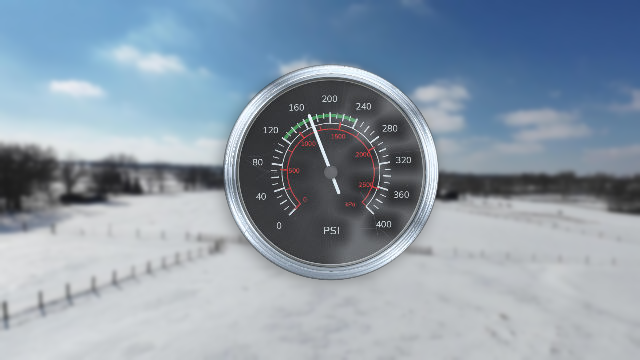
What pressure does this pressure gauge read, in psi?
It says 170 psi
